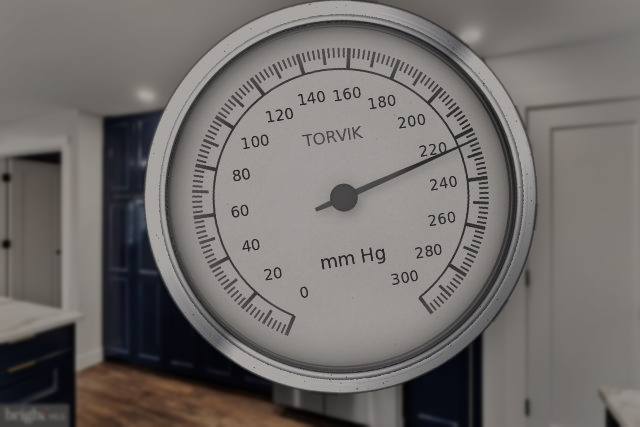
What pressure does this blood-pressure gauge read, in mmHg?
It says 224 mmHg
